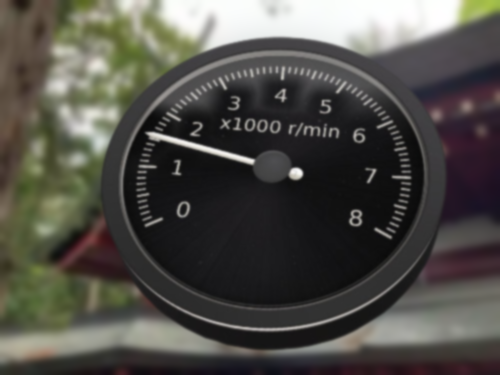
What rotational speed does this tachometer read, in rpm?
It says 1500 rpm
